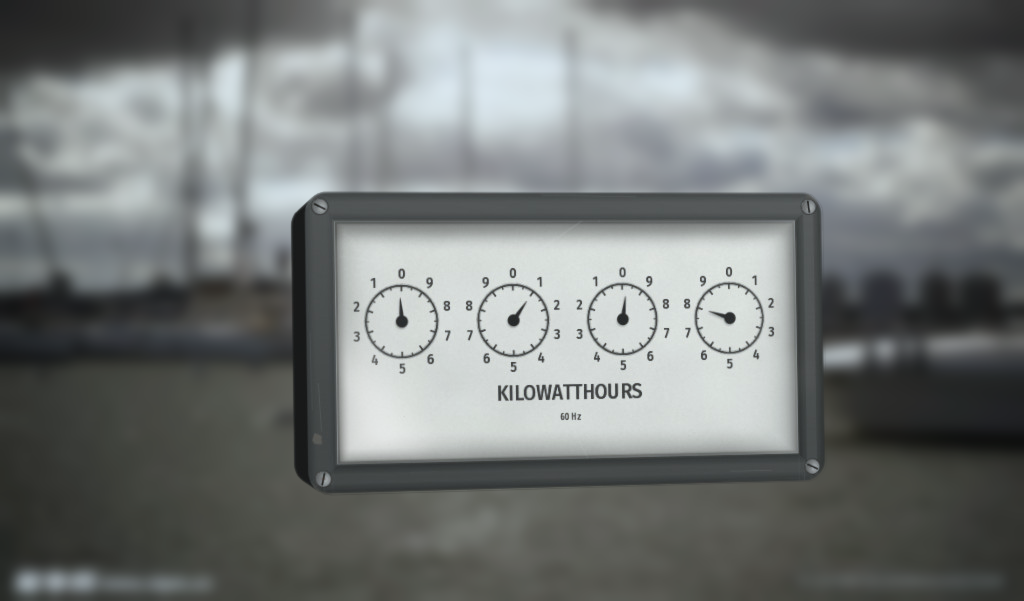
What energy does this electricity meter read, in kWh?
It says 98 kWh
